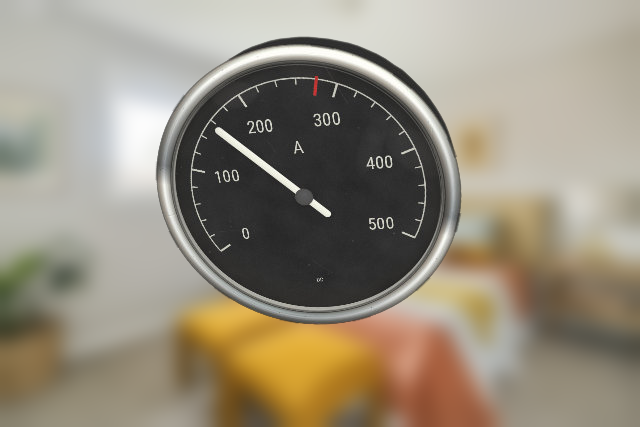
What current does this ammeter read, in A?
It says 160 A
